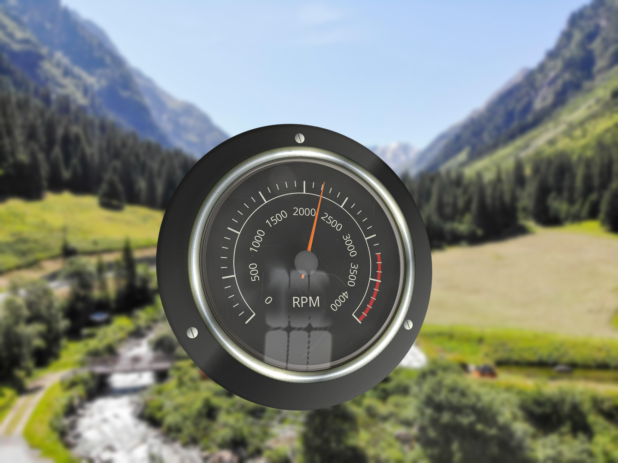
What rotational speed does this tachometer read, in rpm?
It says 2200 rpm
